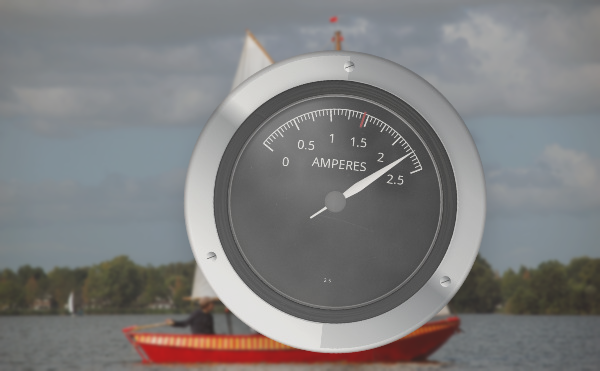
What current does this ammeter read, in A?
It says 2.25 A
